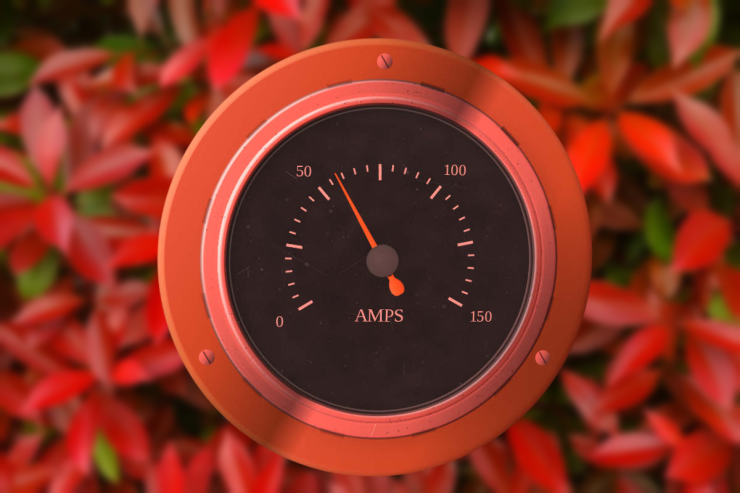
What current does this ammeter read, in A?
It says 57.5 A
